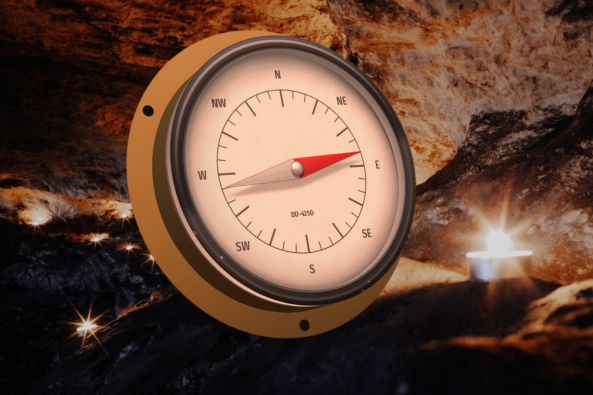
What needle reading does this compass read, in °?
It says 80 °
